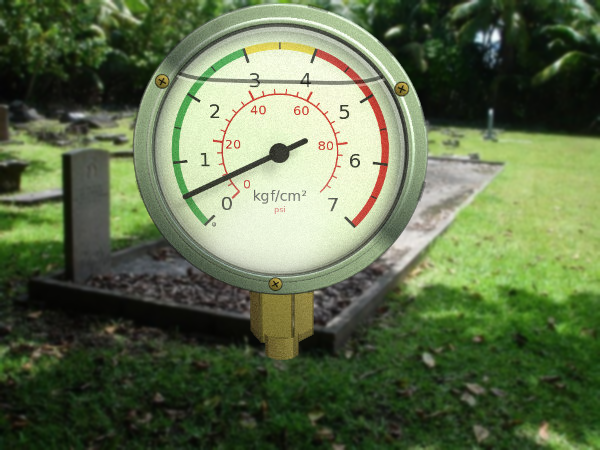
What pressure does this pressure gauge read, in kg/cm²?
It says 0.5 kg/cm²
